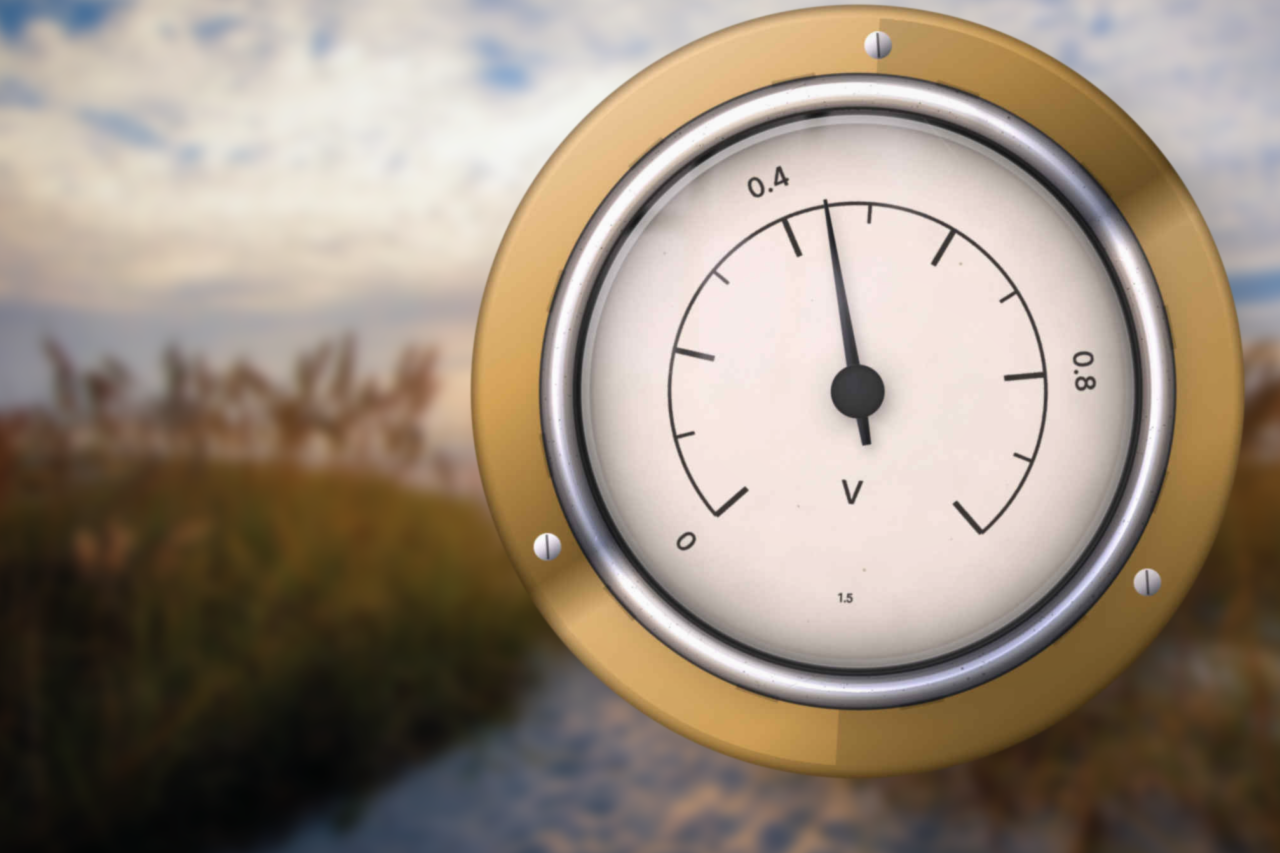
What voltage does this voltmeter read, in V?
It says 0.45 V
